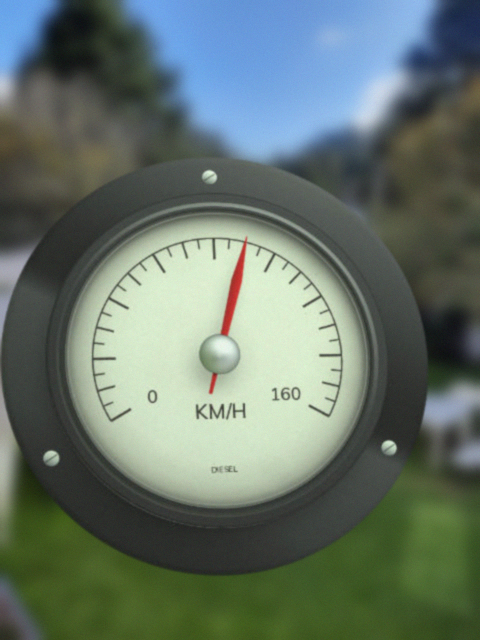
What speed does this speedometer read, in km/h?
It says 90 km/h
